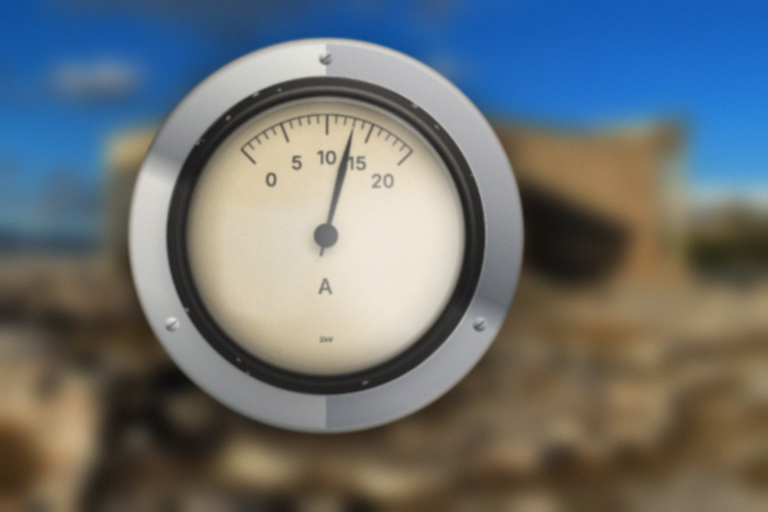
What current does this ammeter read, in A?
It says 13 A
